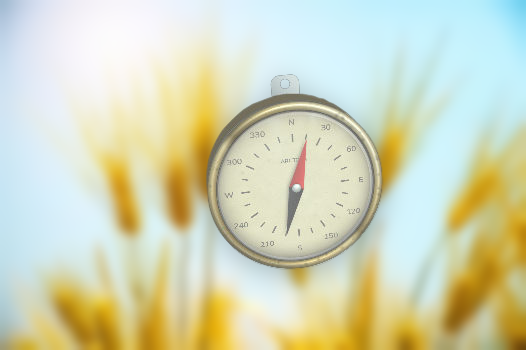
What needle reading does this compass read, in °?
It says 15 °
